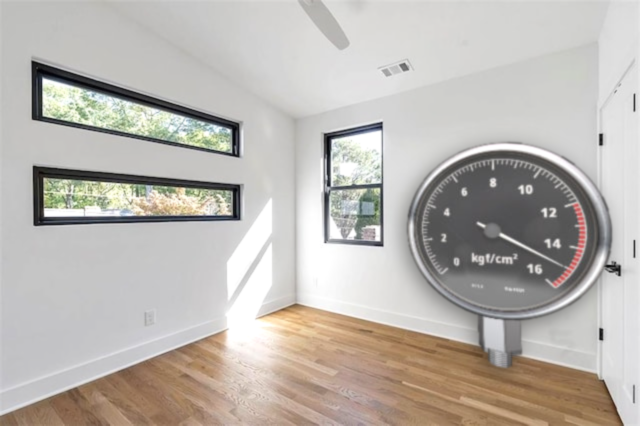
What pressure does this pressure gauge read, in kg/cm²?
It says 15 kg/cm²
